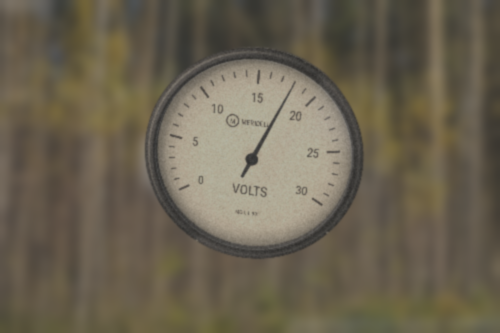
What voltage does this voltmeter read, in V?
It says 18 V
